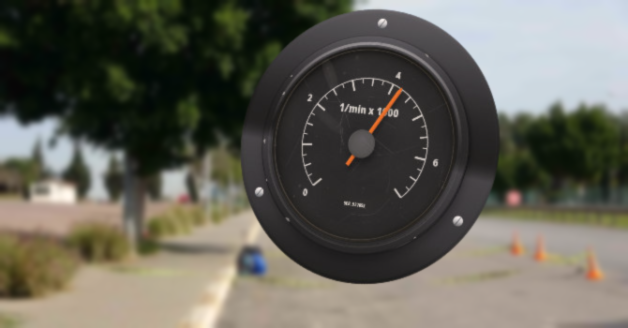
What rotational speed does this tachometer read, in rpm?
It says 4250 rpm
